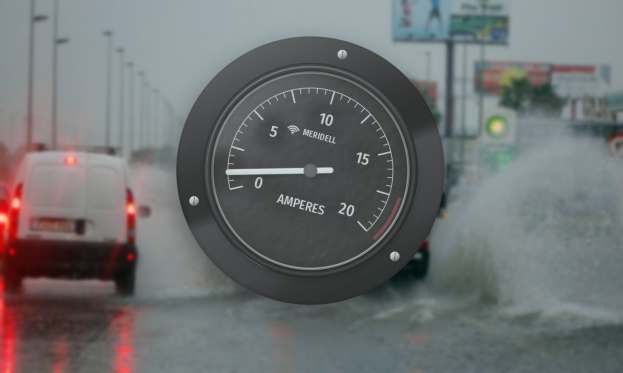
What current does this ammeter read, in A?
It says 1 A
